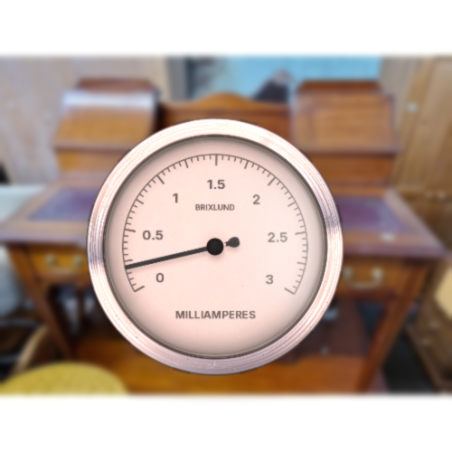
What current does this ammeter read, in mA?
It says 0.2 mA
